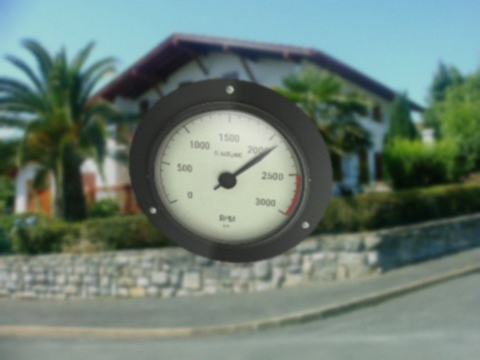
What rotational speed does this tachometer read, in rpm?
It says 2100 rpm
